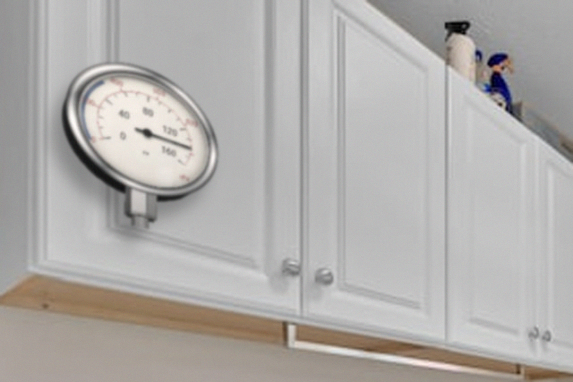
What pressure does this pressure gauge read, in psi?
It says 140 psi
